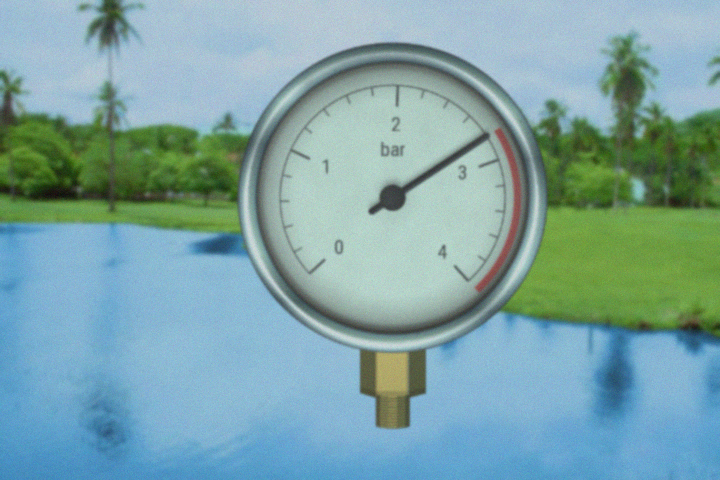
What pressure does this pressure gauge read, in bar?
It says 2.8 bar
